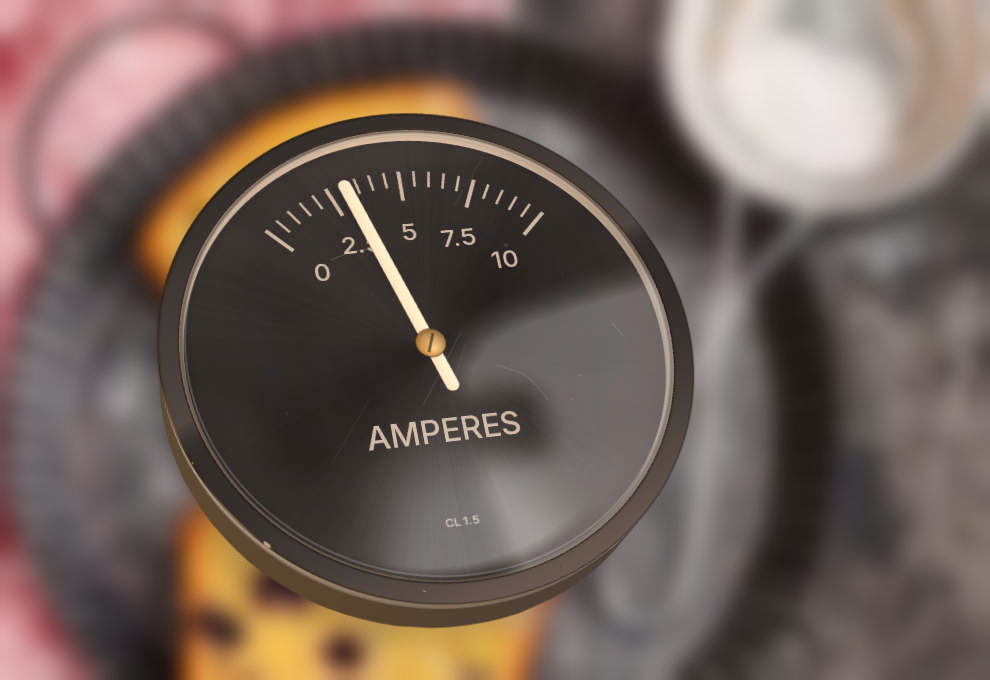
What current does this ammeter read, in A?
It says 3 A
